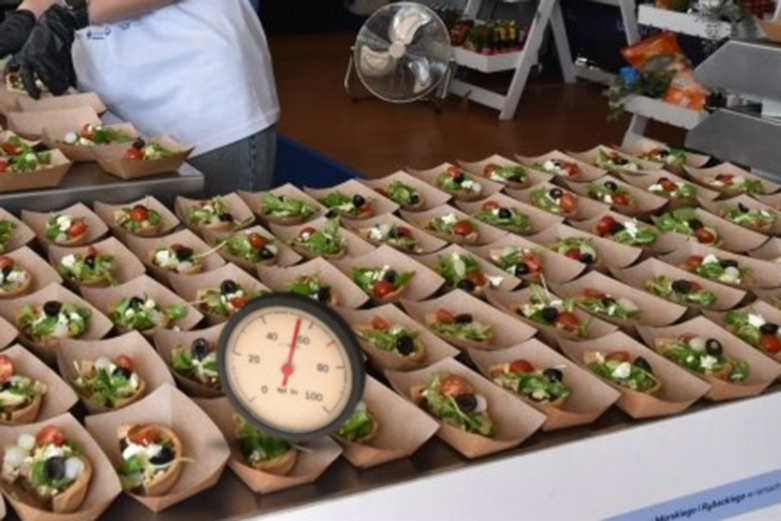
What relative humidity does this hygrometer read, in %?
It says 55 %
